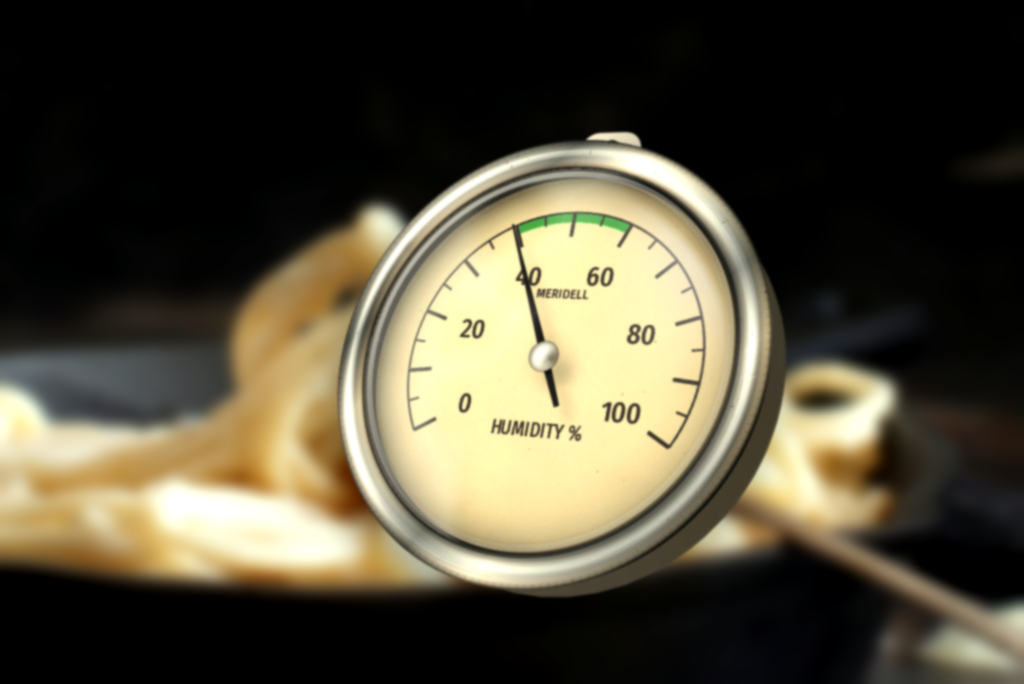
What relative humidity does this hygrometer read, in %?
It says 40 %
